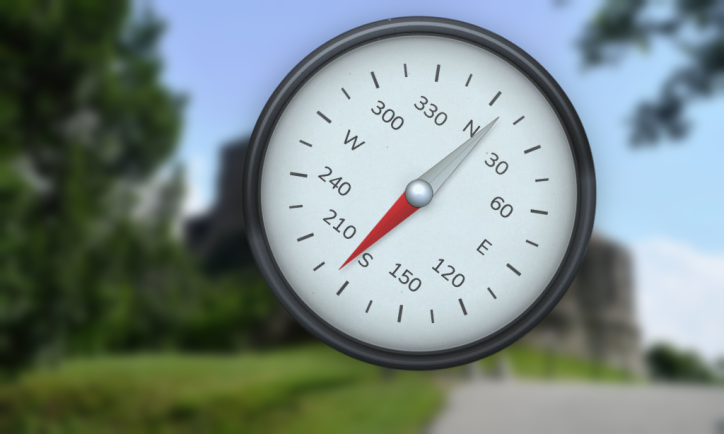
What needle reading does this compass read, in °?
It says 187.5 °
